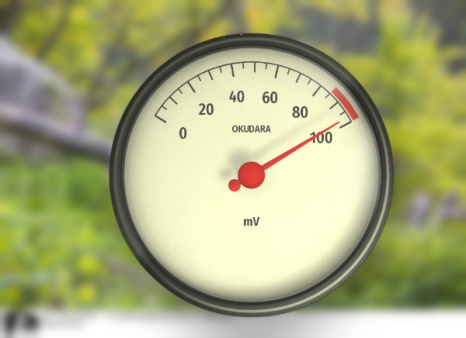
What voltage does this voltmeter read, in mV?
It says 97.5 mV
